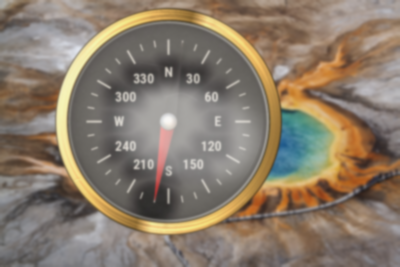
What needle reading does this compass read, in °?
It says 190 °
